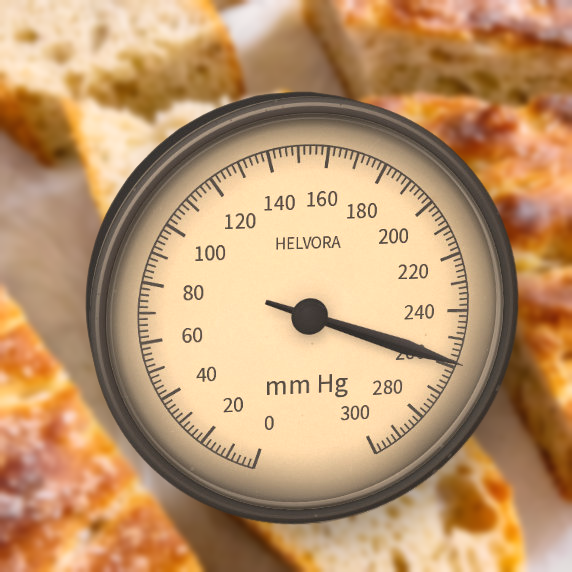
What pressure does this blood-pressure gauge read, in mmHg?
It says 258 mmHg
